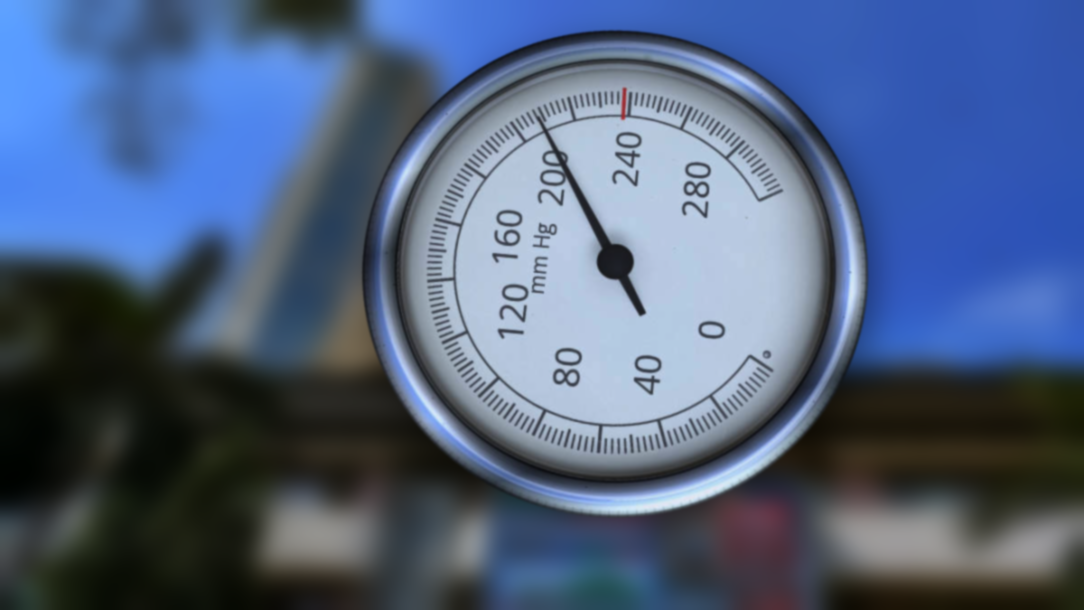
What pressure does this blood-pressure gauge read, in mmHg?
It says 208 mmHg
